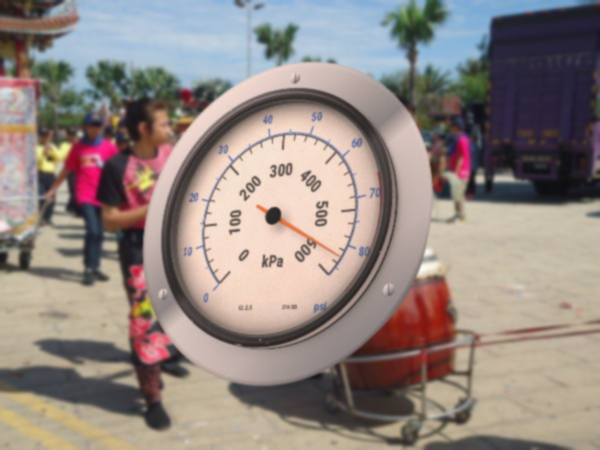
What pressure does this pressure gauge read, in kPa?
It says 570 kPa
